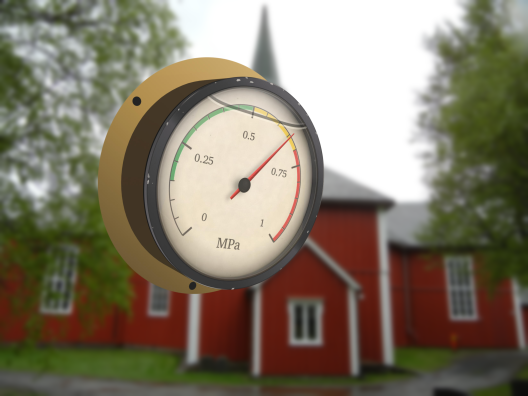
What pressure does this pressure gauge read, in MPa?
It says 0.65 MPa
